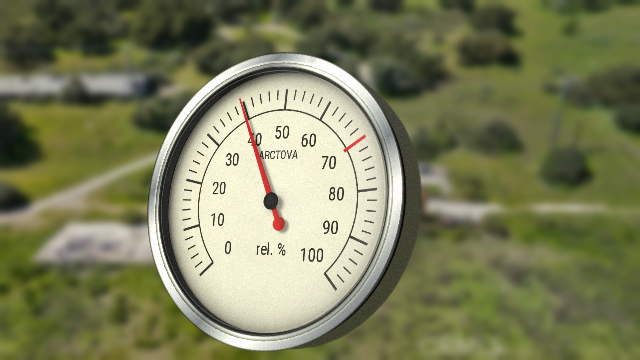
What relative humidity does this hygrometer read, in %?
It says 40 %
